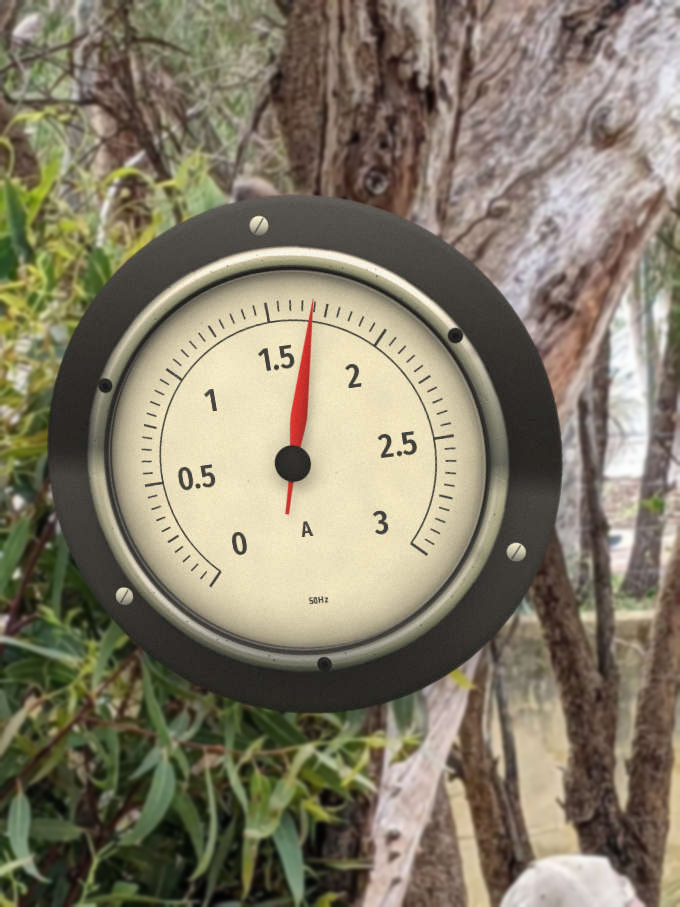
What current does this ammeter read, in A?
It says 1.7 A
